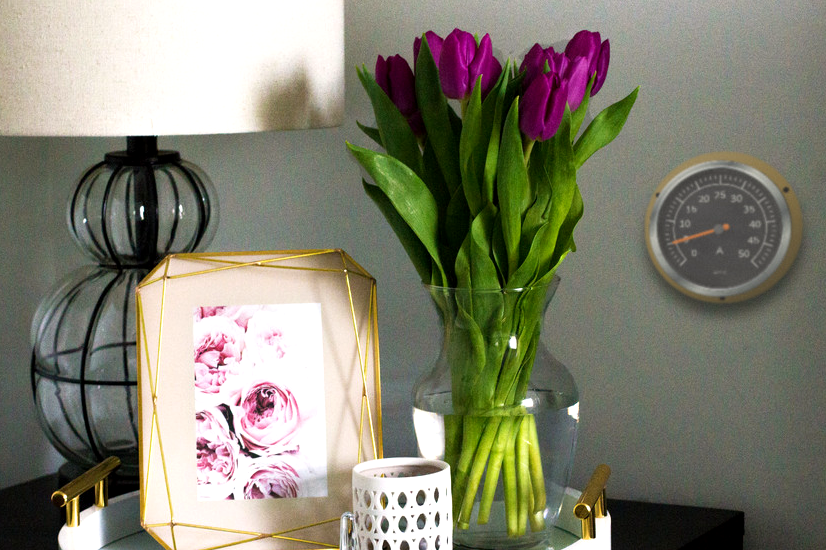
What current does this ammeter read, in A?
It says 5 A
